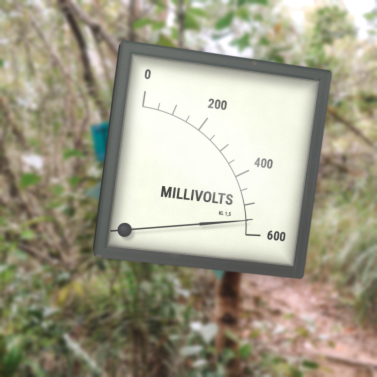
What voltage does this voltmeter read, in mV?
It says 550 mV
